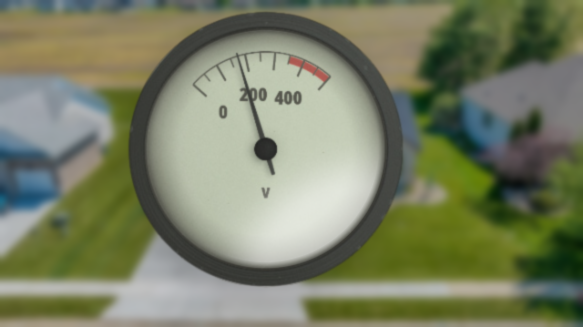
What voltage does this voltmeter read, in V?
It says 175 V
